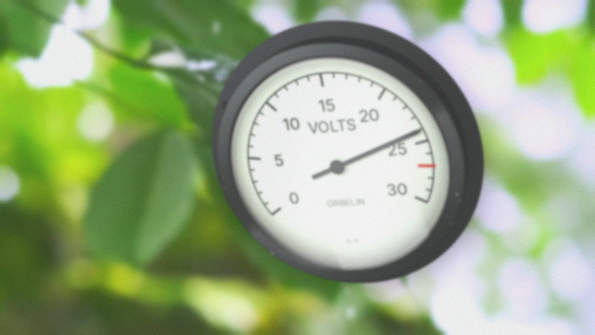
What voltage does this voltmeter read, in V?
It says 24 V
